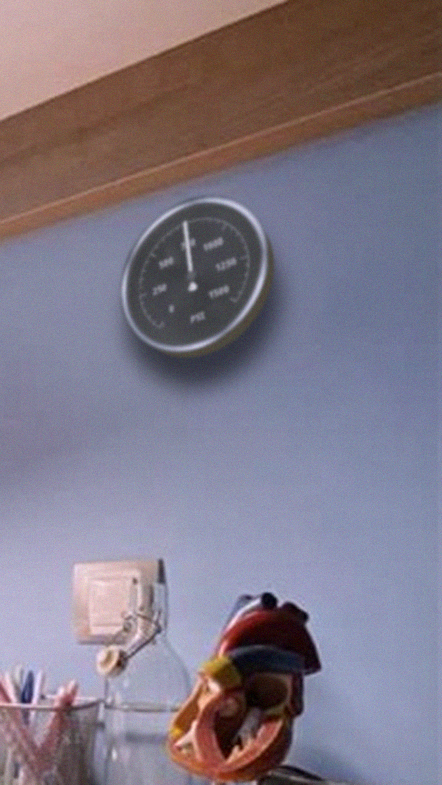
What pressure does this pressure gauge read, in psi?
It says 750 psi
